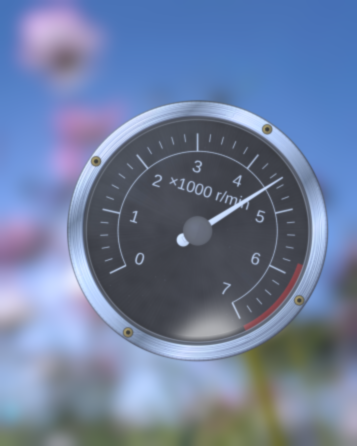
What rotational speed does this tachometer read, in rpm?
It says 4500 rpm
